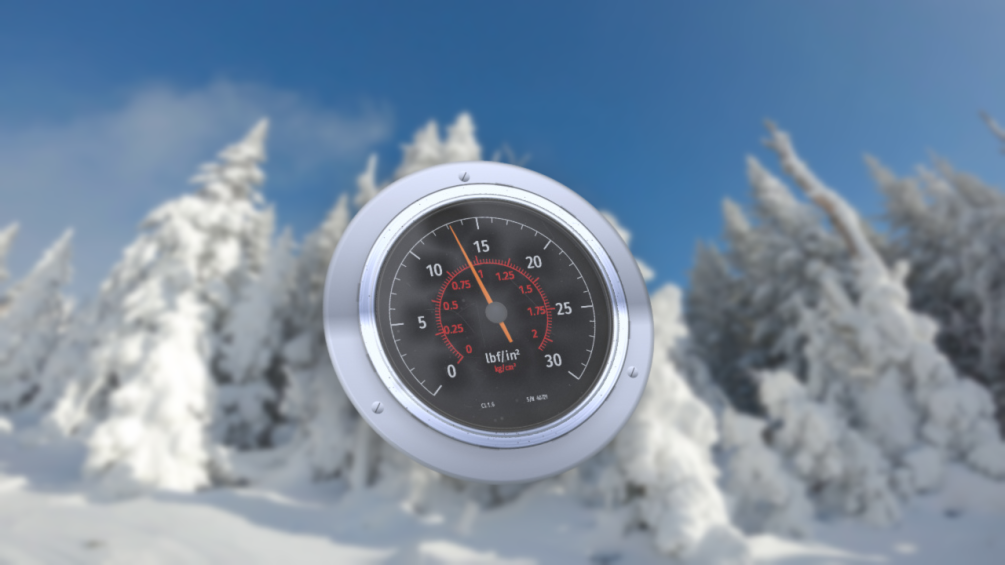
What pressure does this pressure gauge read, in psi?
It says 13 psi
